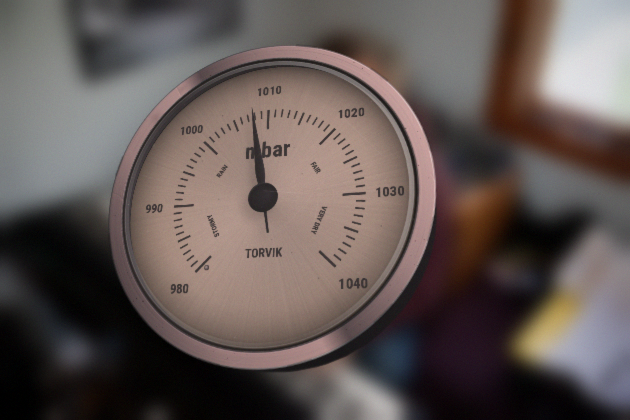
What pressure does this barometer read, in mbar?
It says 1008 mbar
